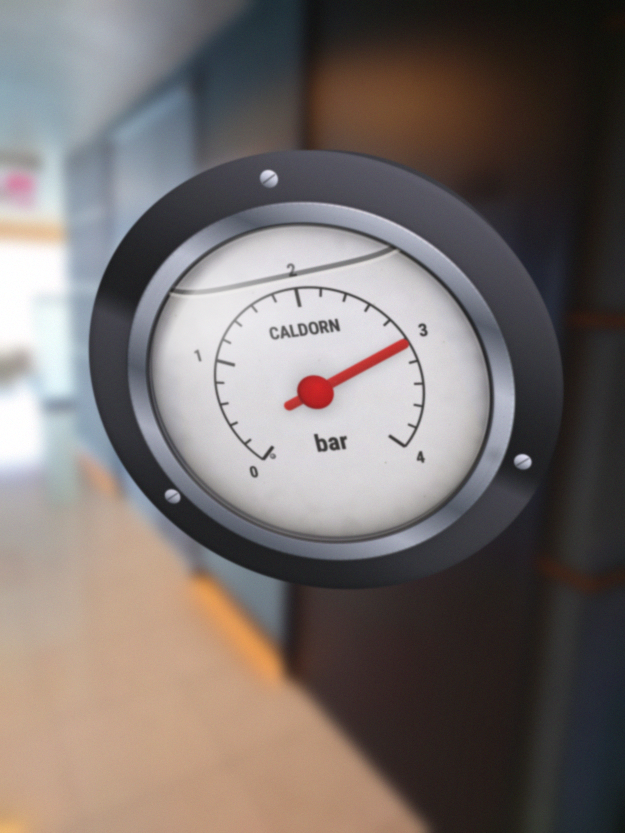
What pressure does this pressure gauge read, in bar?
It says 3 bar
